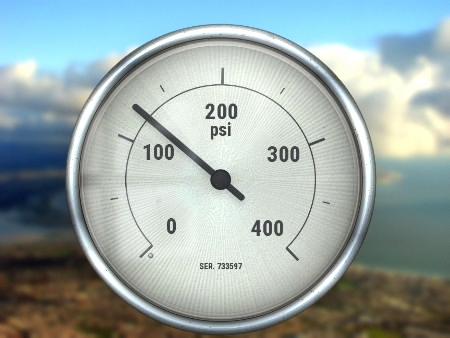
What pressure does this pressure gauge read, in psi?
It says 125 psi
